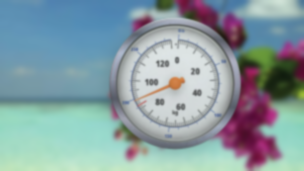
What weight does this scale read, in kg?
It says 90 kg
